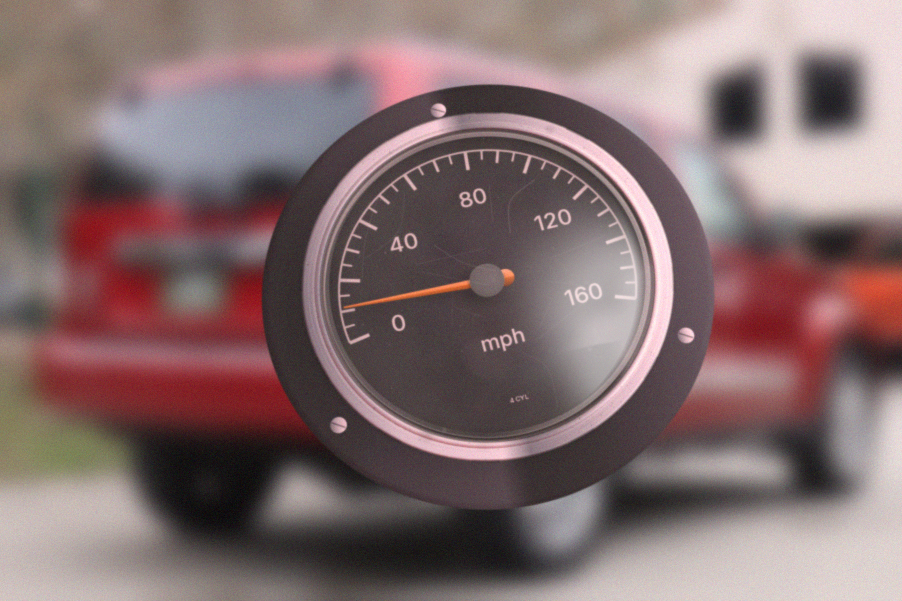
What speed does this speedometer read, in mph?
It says 10 mph
